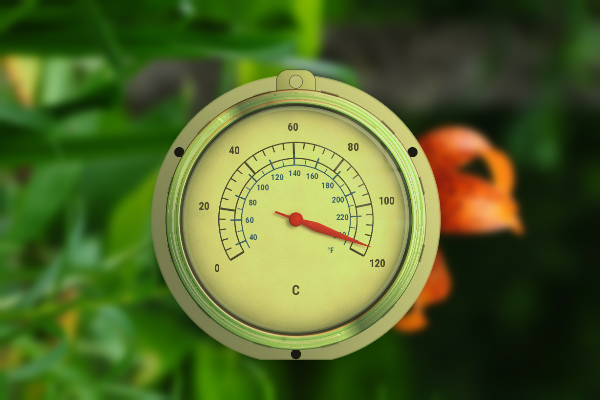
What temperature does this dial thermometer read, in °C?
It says 116 °C
